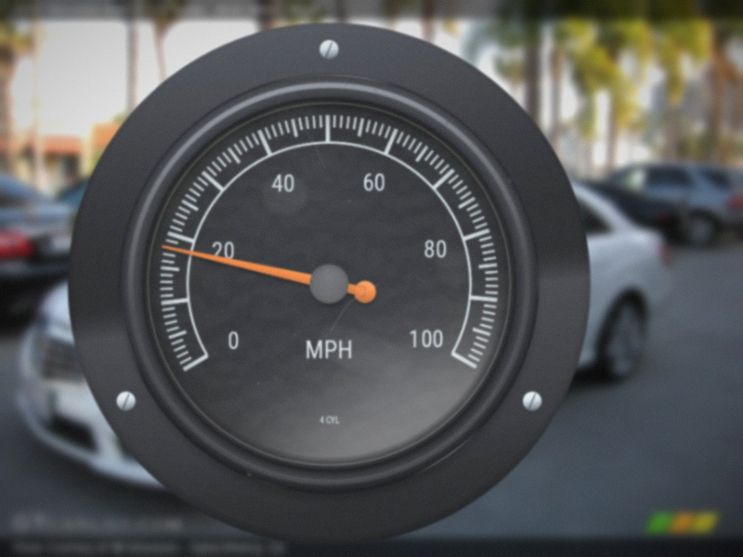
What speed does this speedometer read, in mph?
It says 18 mph
